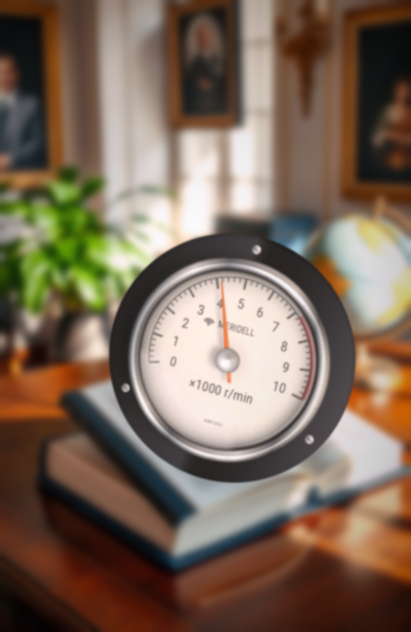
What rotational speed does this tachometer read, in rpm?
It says 4200 rpm
